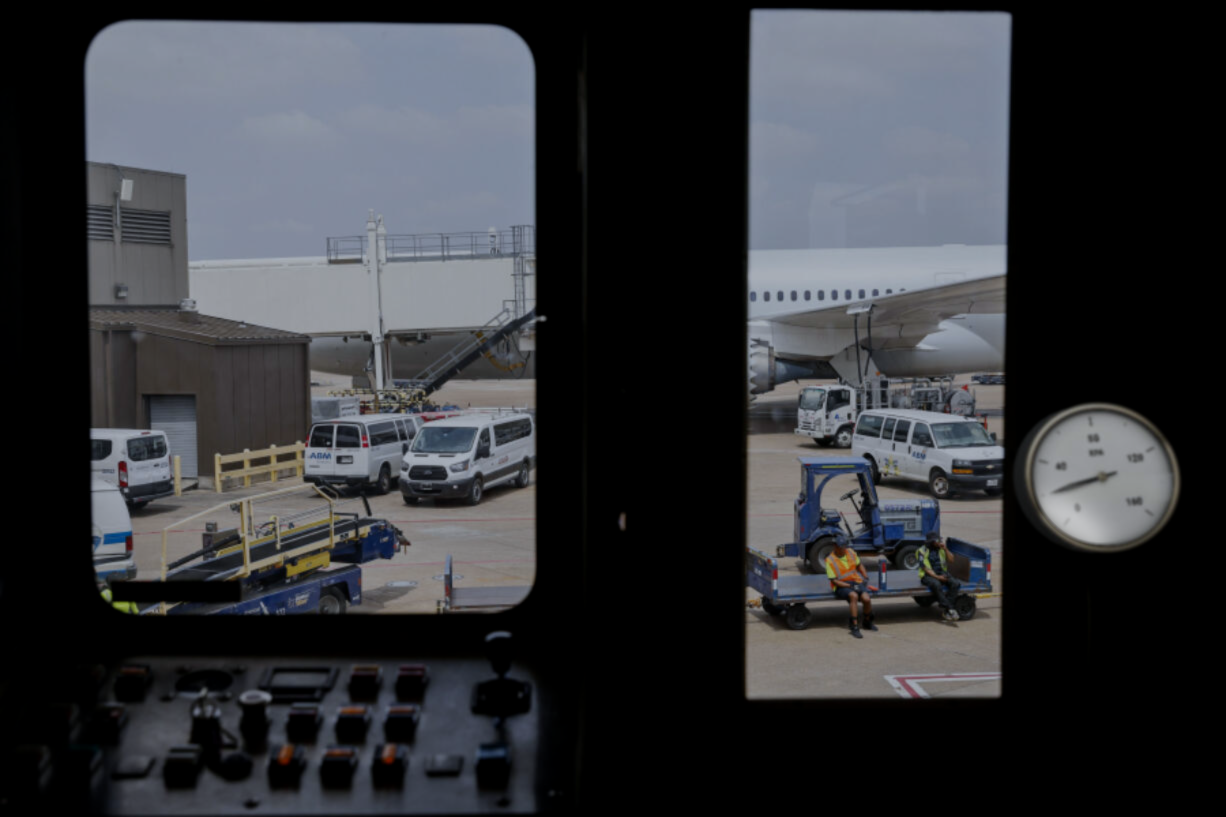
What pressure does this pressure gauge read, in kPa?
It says 20 kPa
